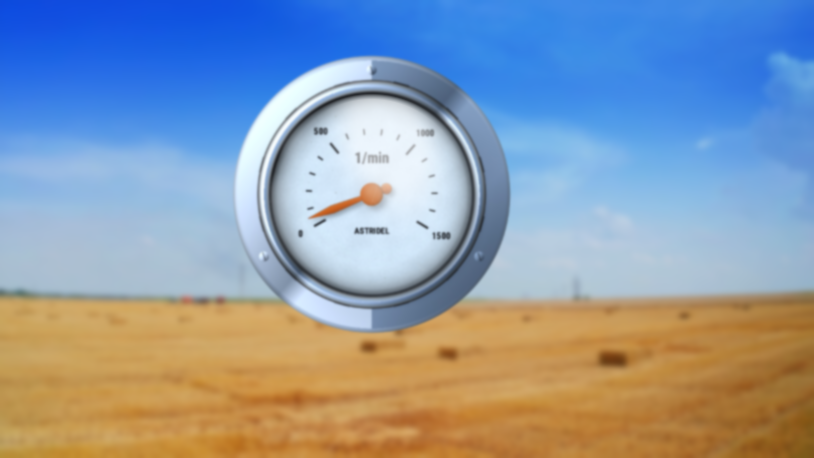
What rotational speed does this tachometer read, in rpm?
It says 50 rpm
